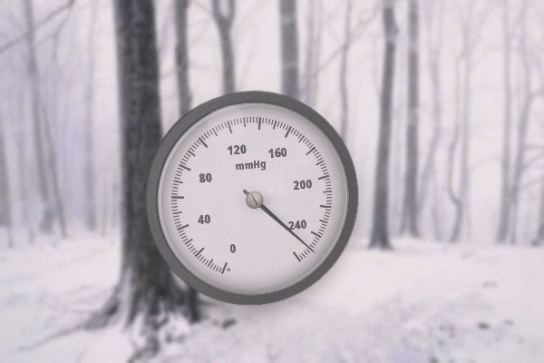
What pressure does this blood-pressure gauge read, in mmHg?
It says 250 mmHg
